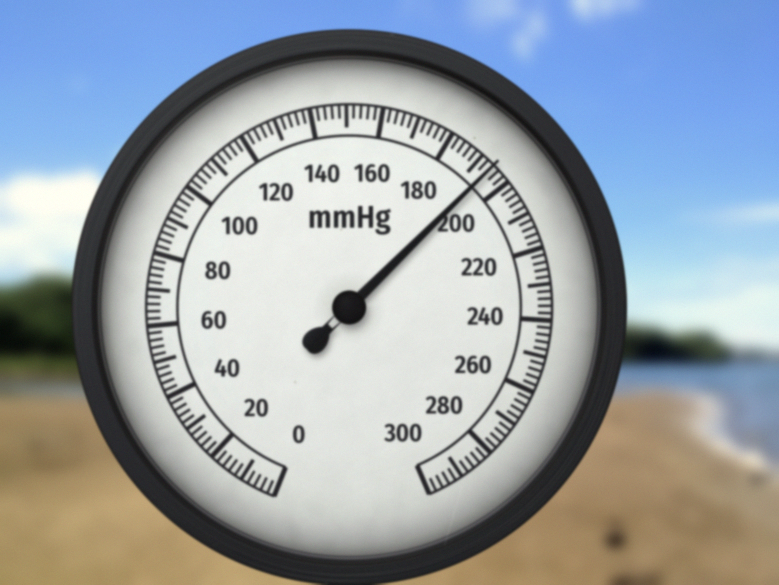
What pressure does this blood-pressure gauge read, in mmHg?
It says 194 mmHg
